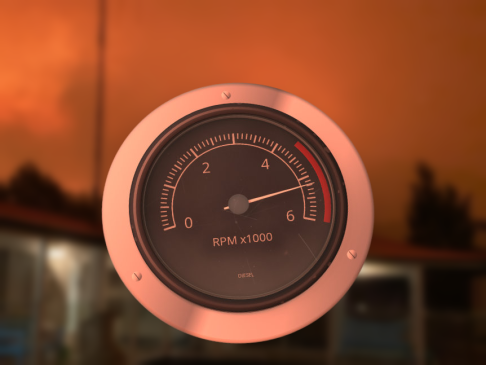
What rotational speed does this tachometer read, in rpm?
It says 5200 rpm
